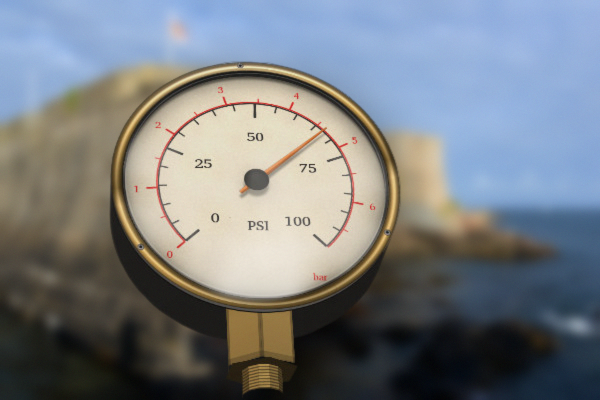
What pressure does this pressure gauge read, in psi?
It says 67.5 psi
